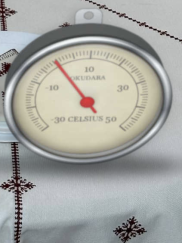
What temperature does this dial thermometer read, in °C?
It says 0 °C
